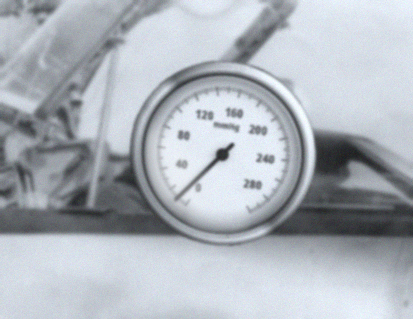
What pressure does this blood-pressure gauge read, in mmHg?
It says 10 mmHg
